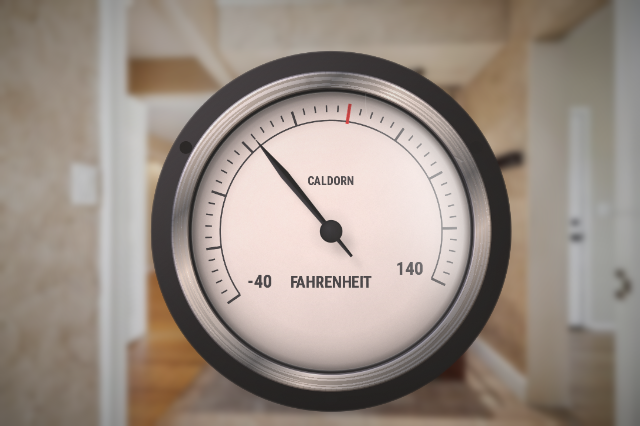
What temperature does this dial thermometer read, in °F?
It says 24 °F
